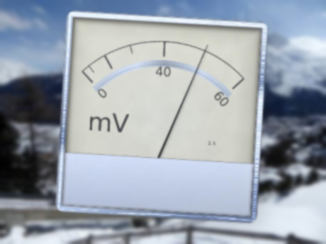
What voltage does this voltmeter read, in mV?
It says 50 mV
